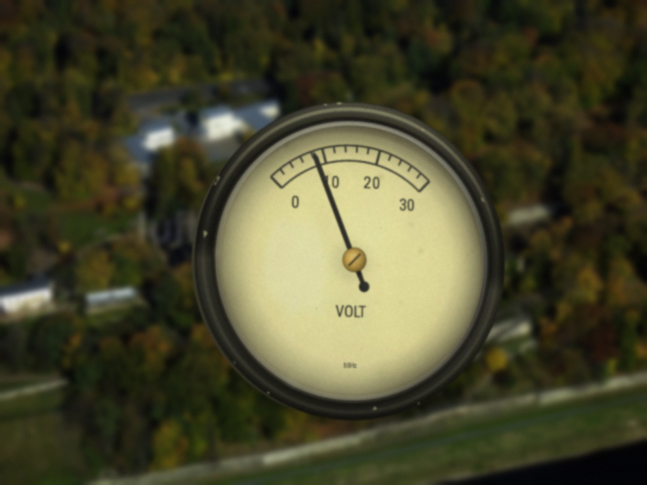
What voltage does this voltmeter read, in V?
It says 8 V
